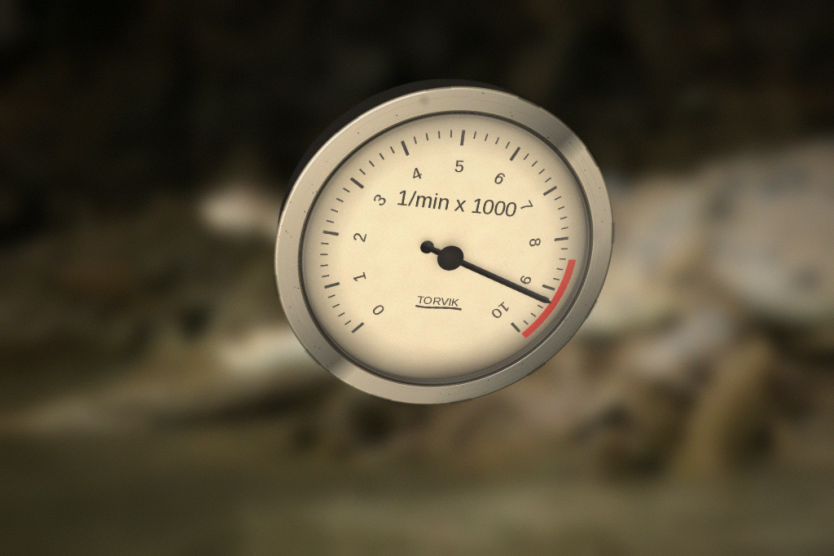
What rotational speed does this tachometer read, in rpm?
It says 9200 rpm
